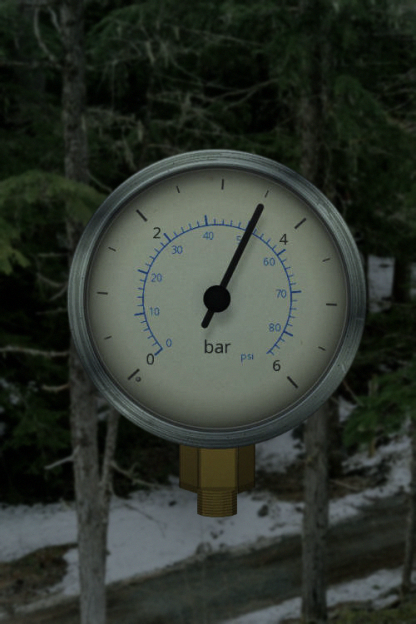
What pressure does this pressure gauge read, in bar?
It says 3.5 bar
